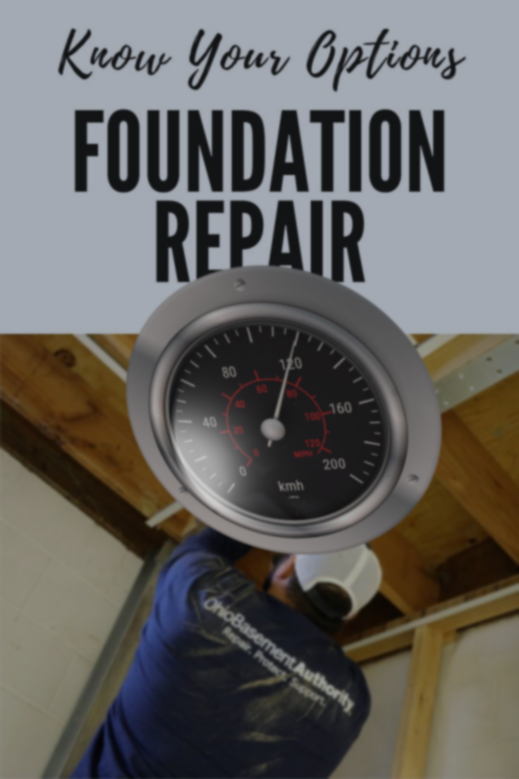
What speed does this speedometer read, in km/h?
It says 120 km/h
